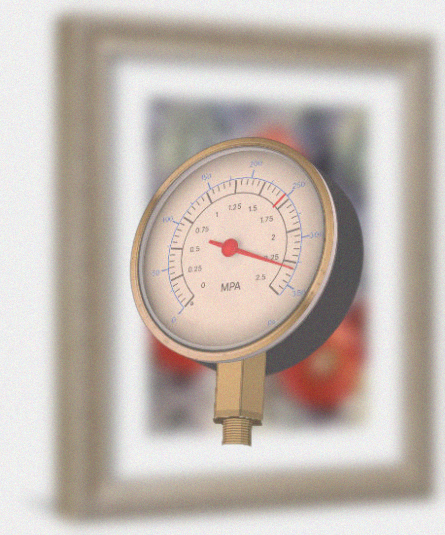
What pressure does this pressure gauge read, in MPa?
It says 2.3 MPa
